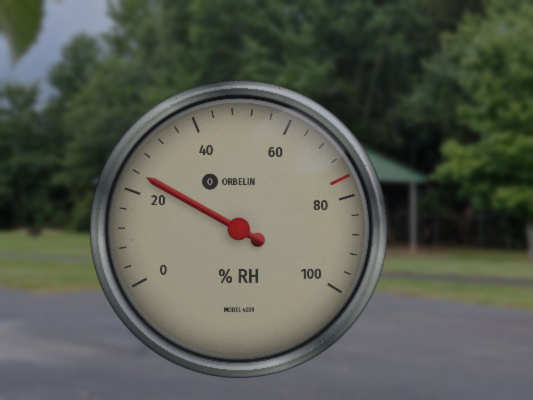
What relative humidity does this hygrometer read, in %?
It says 24 %
